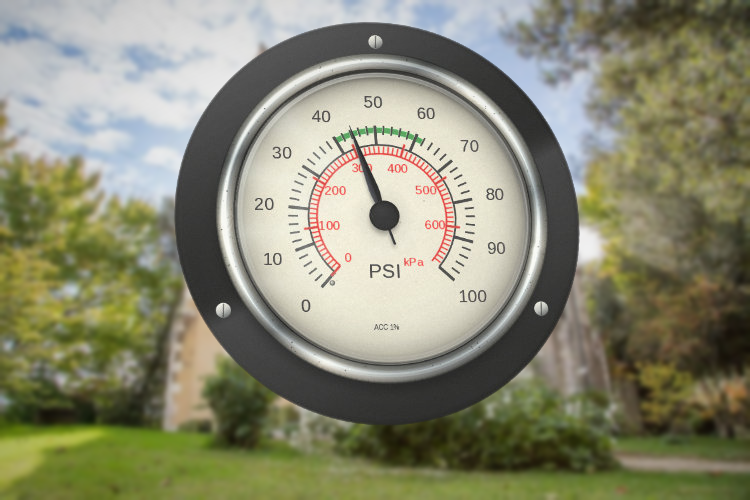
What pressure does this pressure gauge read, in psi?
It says 44 psi
